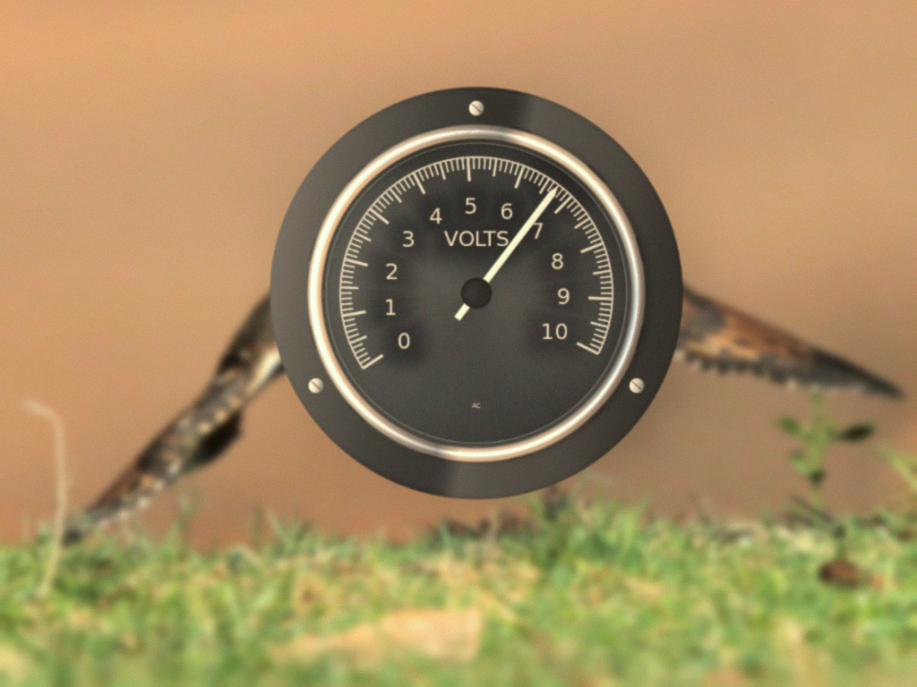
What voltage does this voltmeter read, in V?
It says 6.7 V
